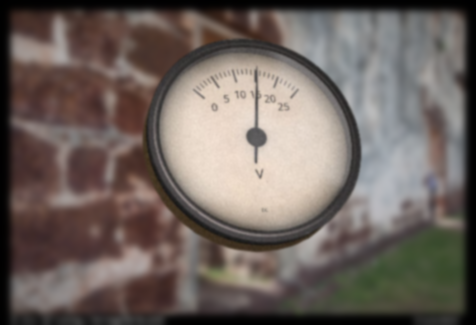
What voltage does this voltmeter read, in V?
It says 15 V
